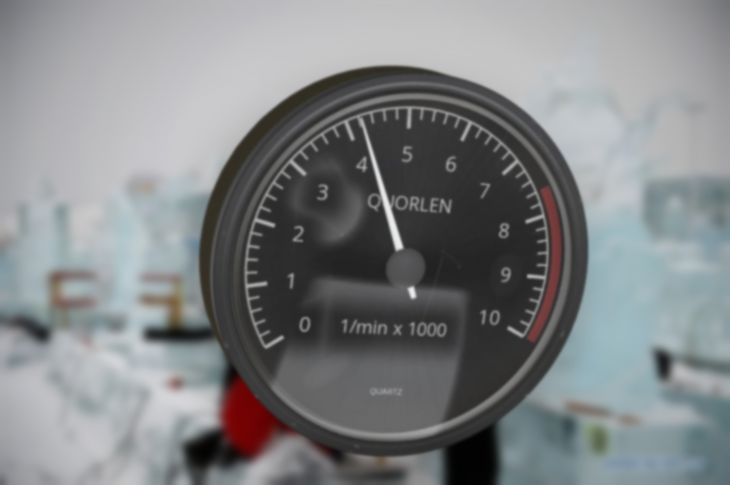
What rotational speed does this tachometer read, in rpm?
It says 4200 rpm
